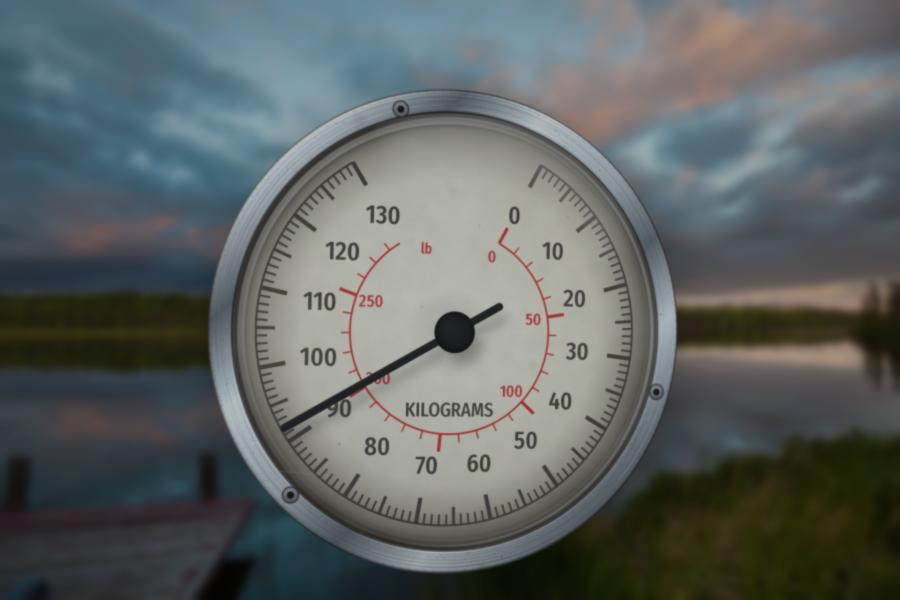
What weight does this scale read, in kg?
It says 92 kg
